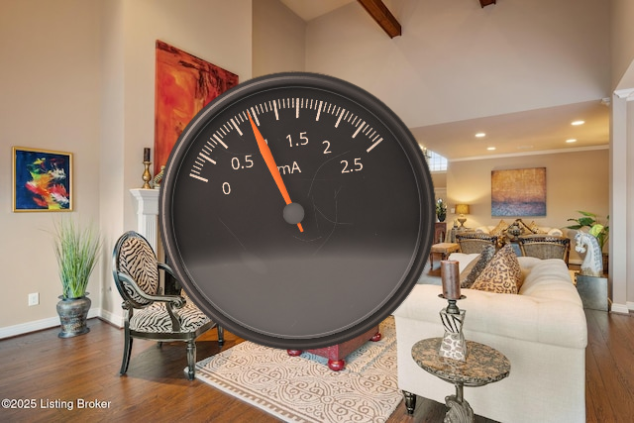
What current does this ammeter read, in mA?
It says 0.95 mA
